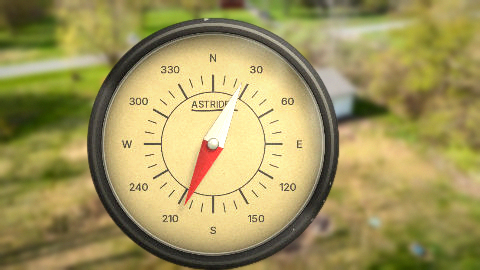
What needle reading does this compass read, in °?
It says 205 °
